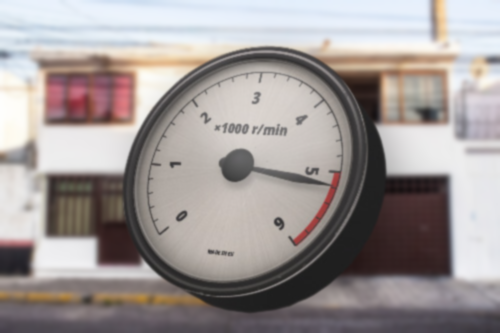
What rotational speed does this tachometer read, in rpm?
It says 5200 rpm
